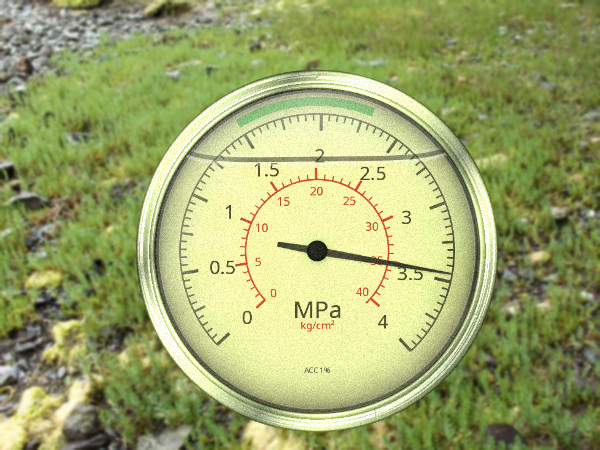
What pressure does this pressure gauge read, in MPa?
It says 3.45 MPa
